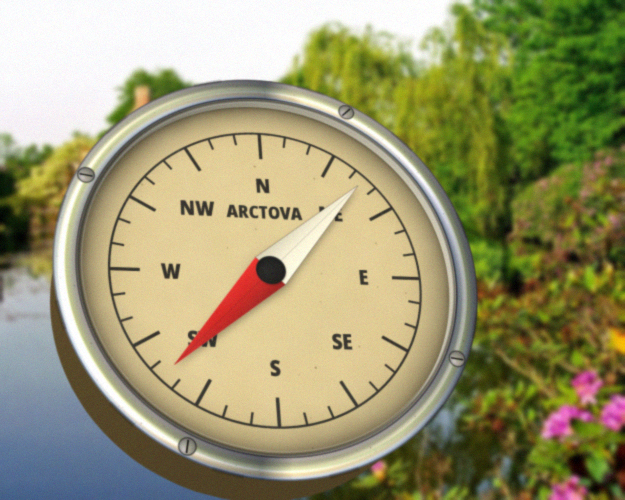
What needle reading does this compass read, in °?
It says 225 °
